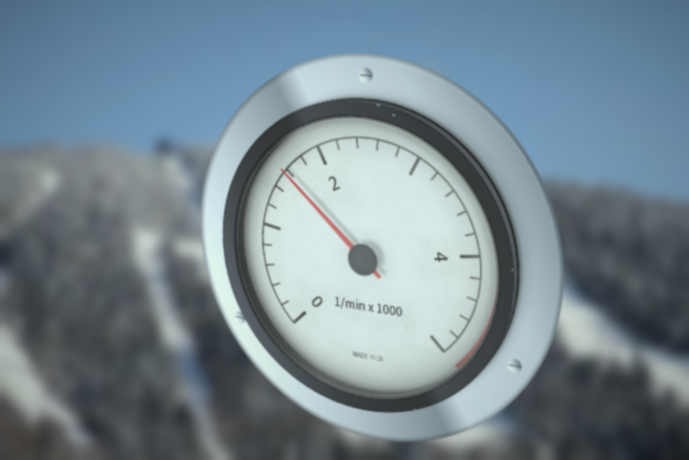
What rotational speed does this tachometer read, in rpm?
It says 1600 rpm
